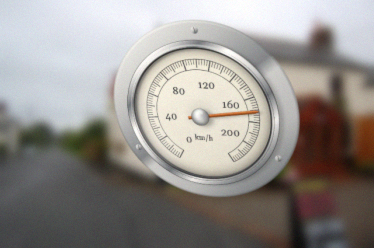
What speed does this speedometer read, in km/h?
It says 170 km/h
